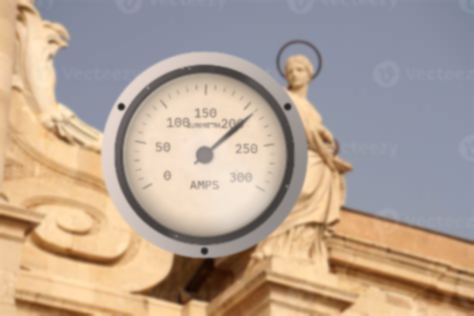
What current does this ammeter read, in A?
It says 210 A
